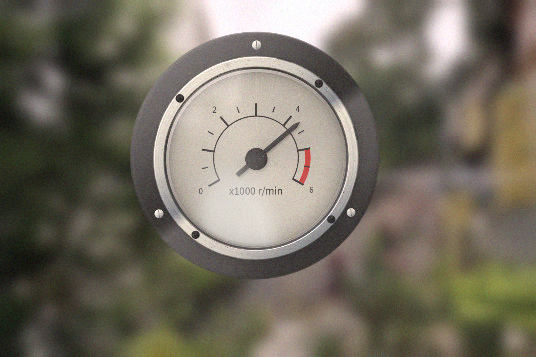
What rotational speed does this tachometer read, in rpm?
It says 4250 rpm
